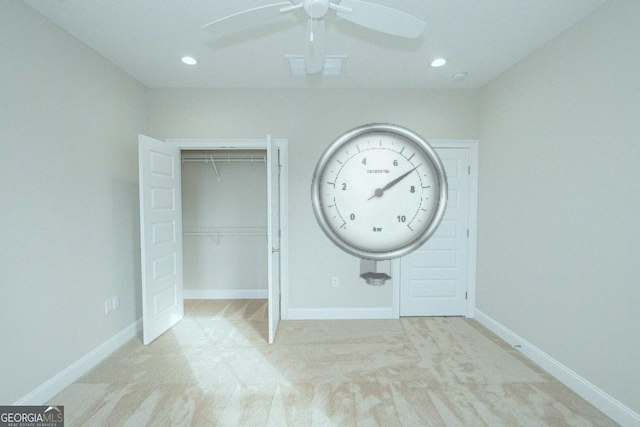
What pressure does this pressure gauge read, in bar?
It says 7 bar
